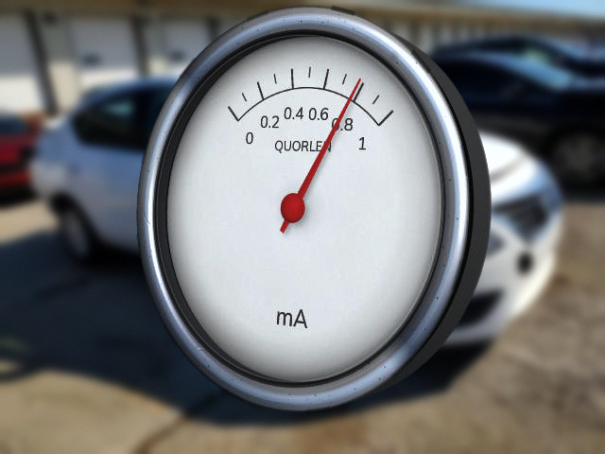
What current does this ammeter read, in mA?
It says 0.8 mA
